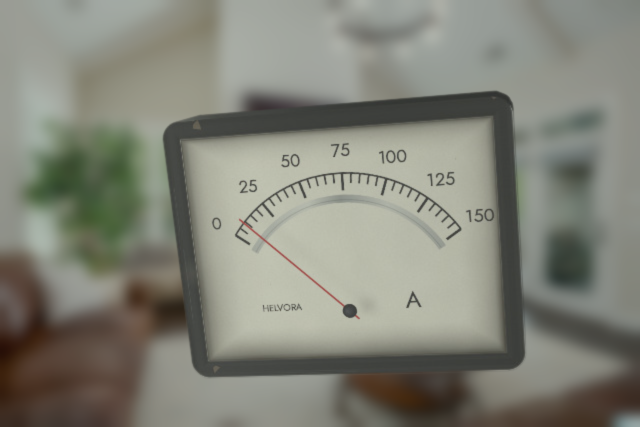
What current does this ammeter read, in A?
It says 10 A
